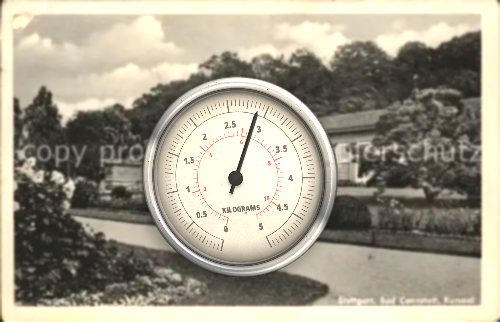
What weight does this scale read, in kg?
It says 2.9 kg
